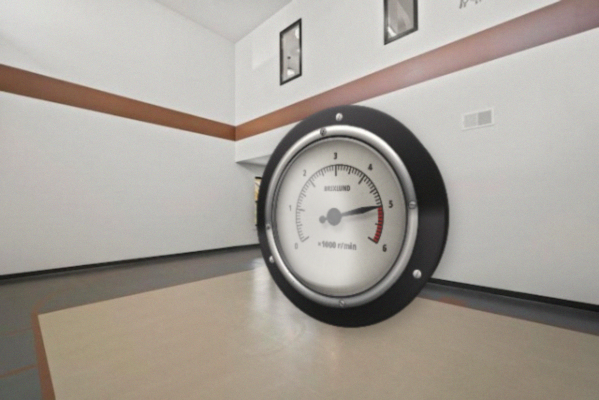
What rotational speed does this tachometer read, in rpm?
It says 5000 rpm
